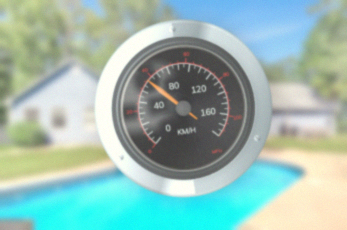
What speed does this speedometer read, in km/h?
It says 60 km/h
